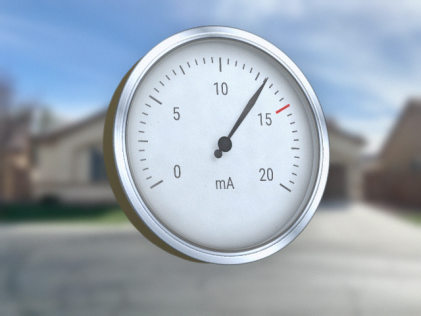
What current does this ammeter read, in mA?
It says 13 mA
